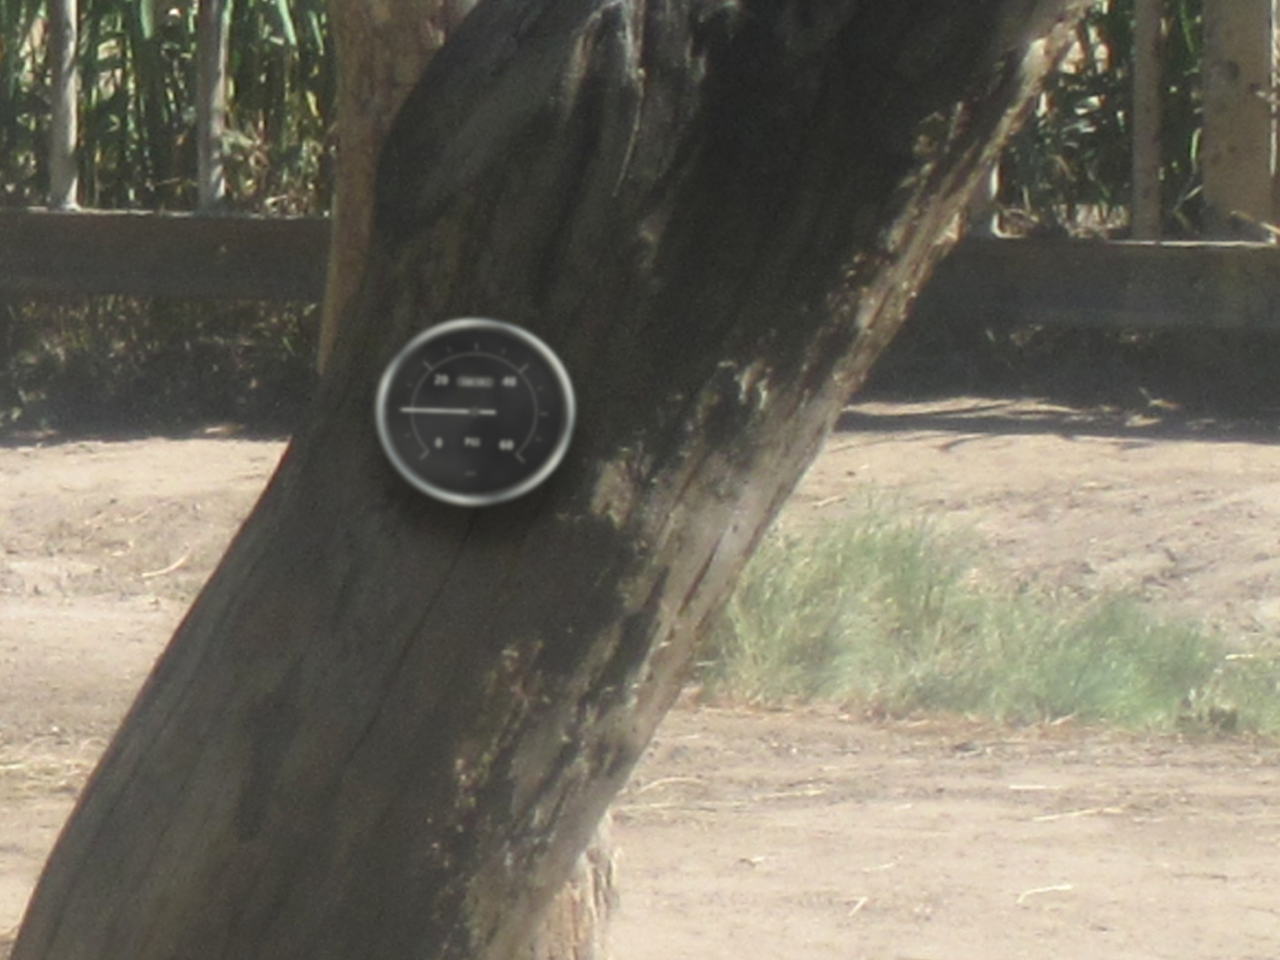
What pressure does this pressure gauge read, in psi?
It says 10 psi
